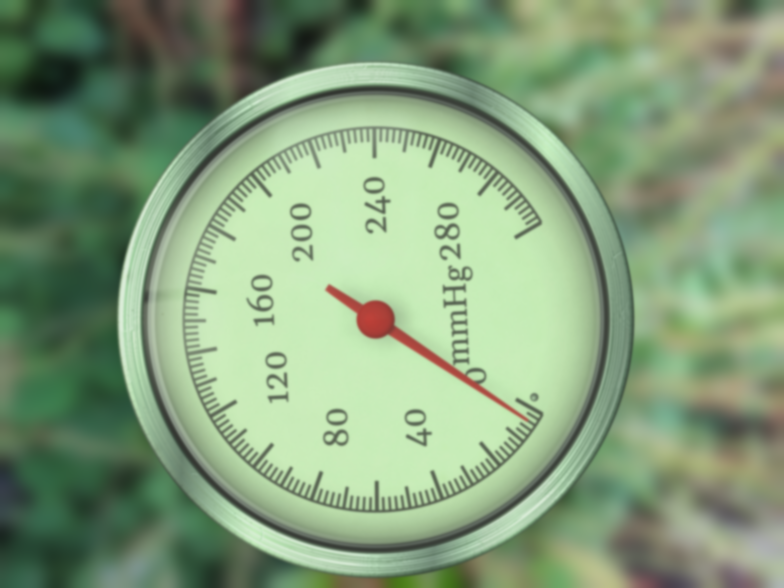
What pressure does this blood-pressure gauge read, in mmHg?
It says 4 mmHg
